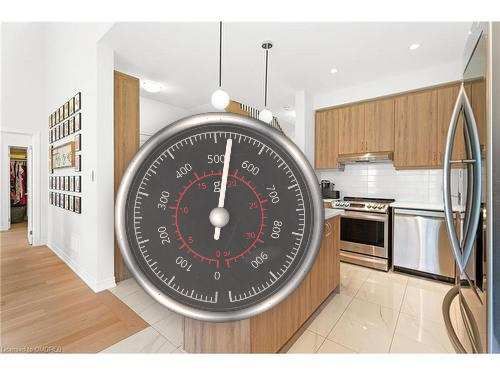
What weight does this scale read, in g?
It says 530 g
